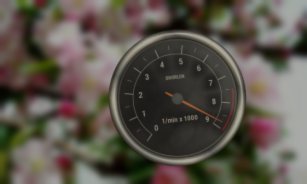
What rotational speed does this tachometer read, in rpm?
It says 8750 rpm
